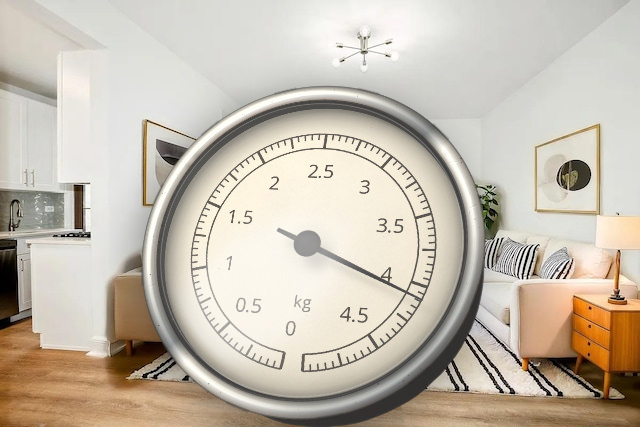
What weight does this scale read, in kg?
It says 4.1 kg
